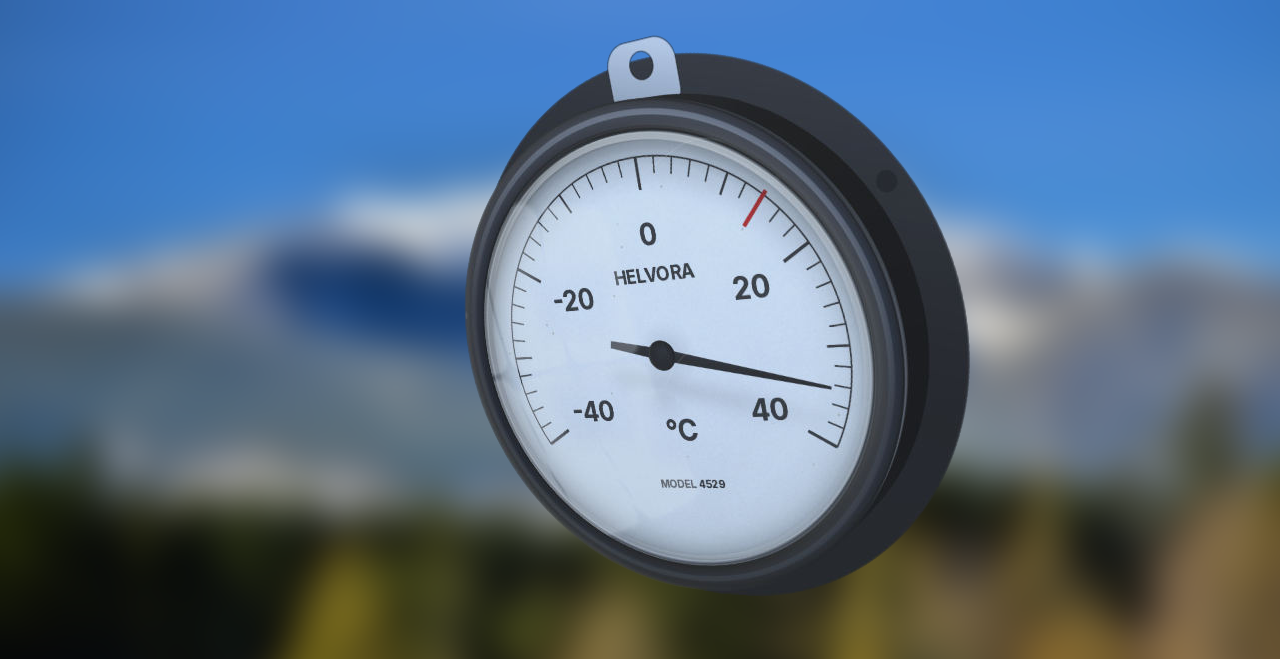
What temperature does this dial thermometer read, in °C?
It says 34 °C
